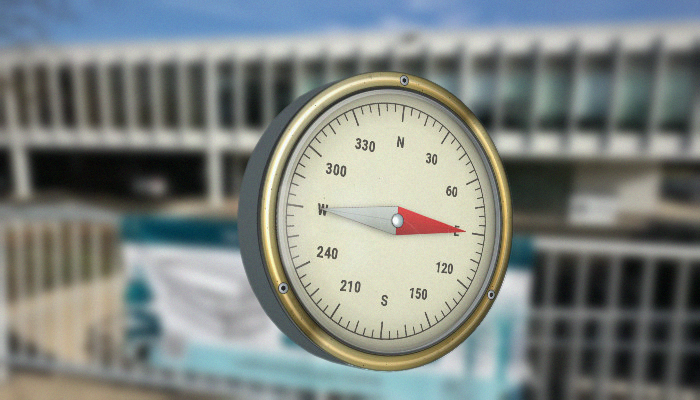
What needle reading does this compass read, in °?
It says 90 °
